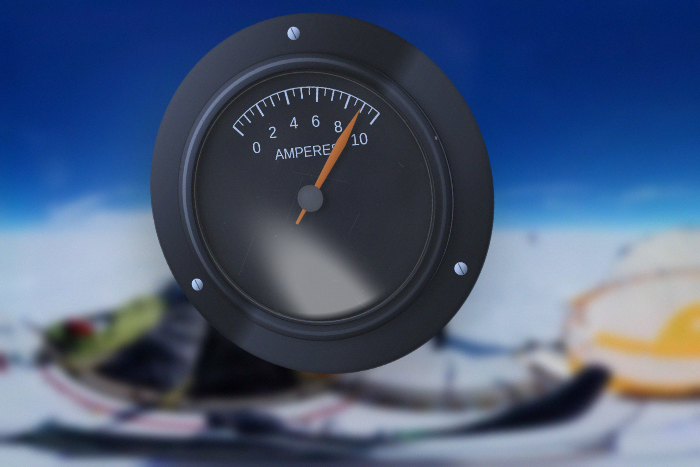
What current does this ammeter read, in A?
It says 9 A
